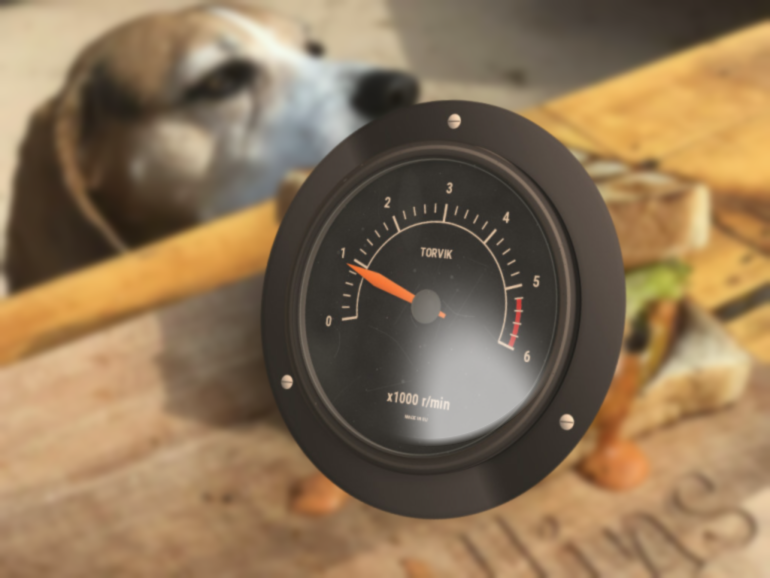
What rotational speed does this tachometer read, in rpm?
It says 900 rpm
